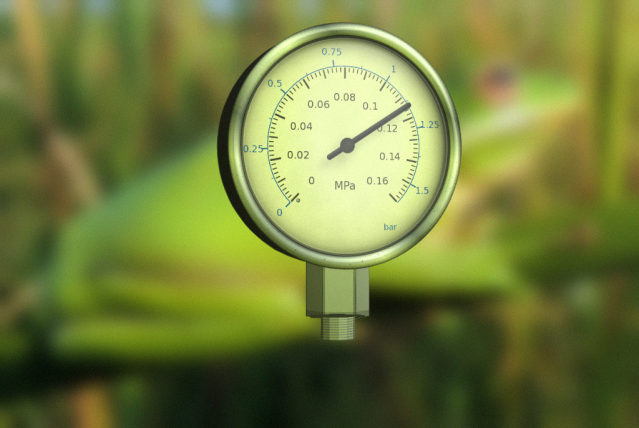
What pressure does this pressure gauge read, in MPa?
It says 0.114 MPa
